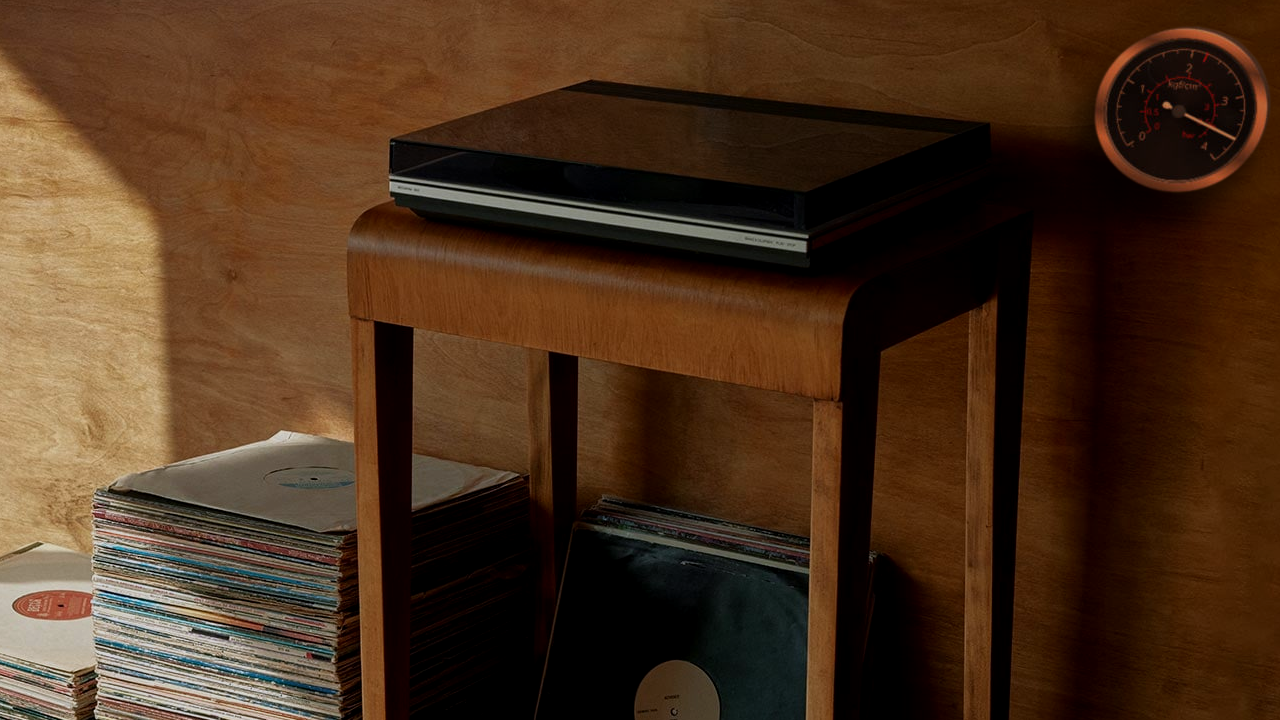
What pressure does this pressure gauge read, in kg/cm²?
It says 3.6 kg/cm²
